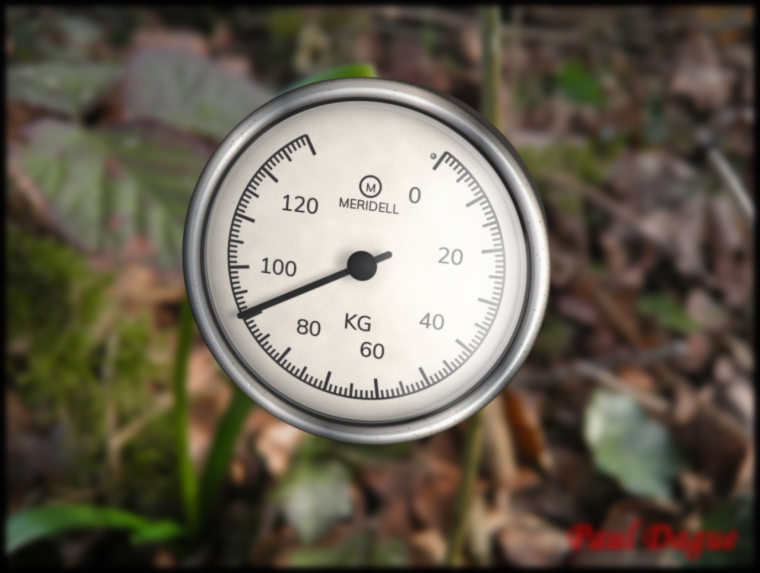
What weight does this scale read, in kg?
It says 91 kg
